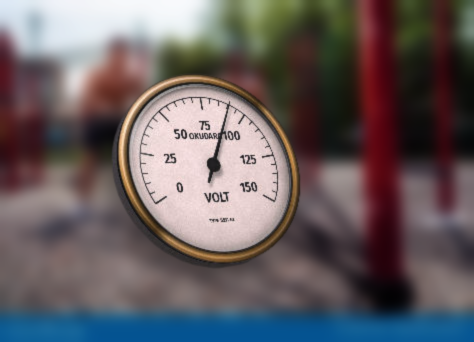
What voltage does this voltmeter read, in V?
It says 90 V
